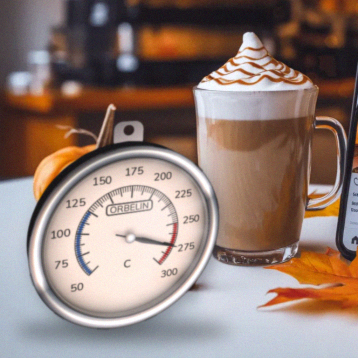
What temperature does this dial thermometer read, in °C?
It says 275 °C
